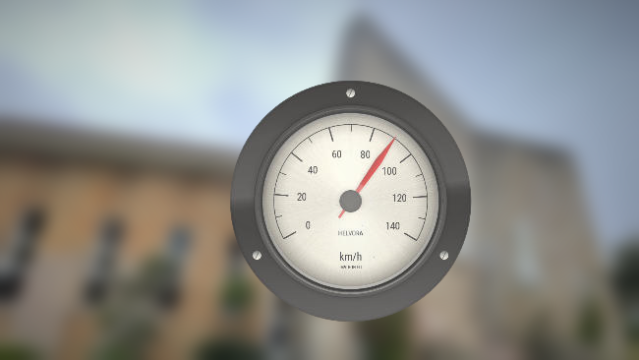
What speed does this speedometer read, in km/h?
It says 90 km/h
